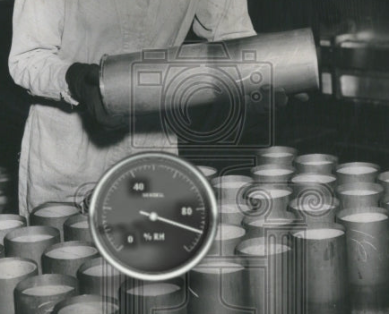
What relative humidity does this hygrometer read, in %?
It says 90 %
